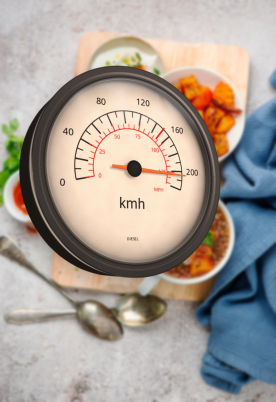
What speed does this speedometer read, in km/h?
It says 205 km/h
